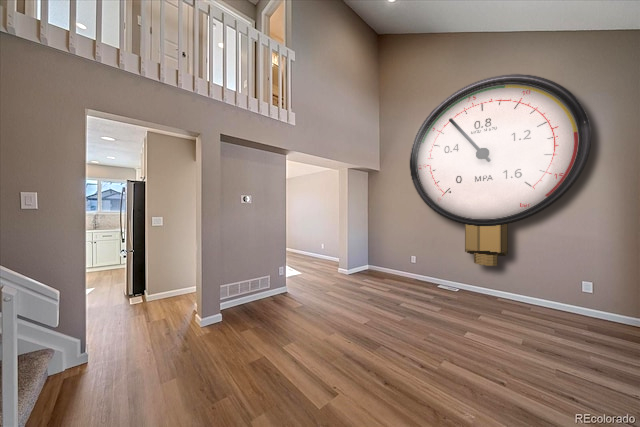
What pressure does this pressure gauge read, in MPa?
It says 0.6 MPa
